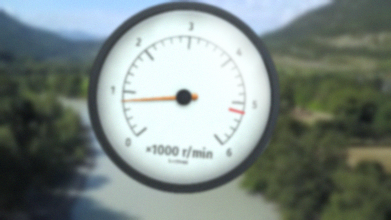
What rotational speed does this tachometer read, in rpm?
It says 800 rpm
